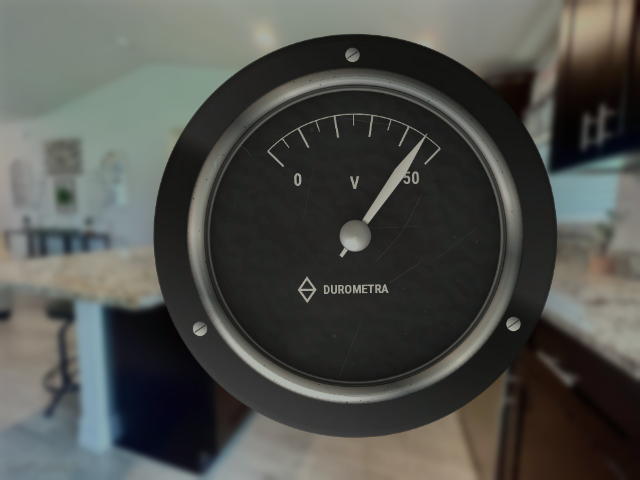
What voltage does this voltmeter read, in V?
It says 45 V
